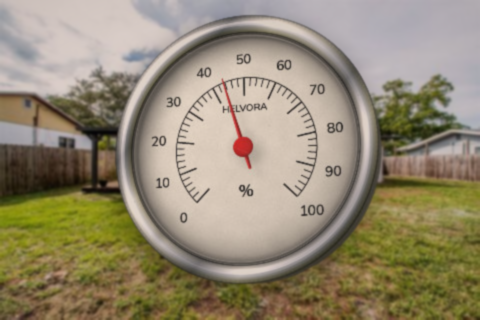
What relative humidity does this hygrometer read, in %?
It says 44 %
